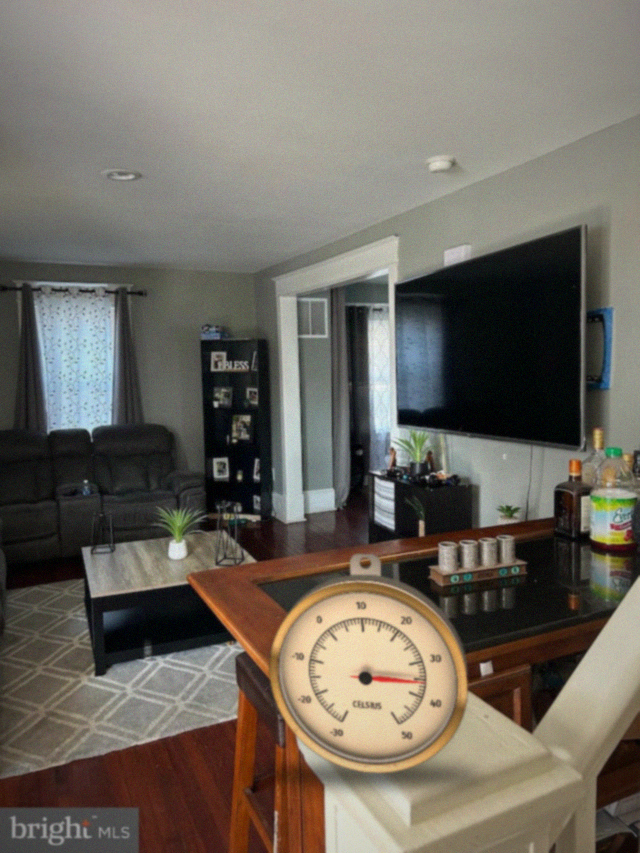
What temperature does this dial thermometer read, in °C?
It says 35 °C
